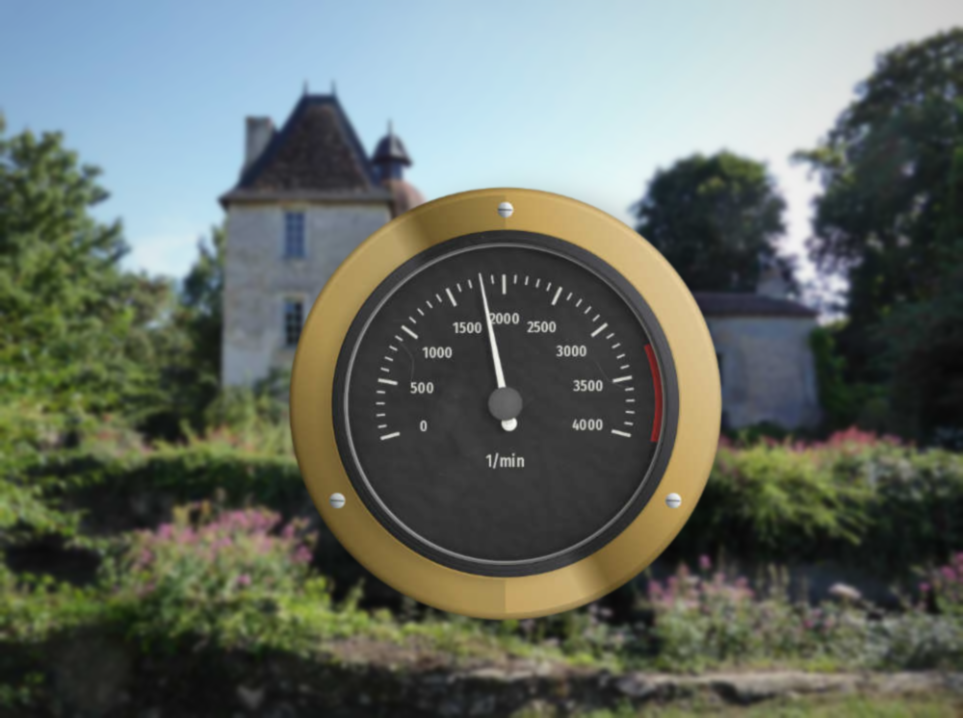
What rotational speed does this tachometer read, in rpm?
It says 1800 rpm
